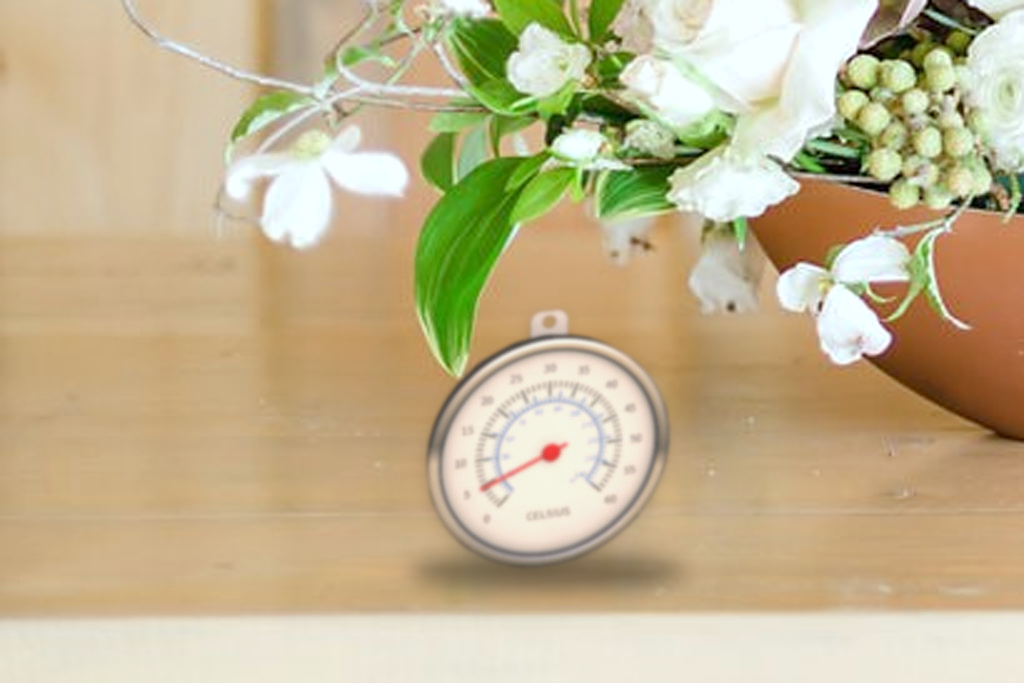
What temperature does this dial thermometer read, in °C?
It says 5 °C
